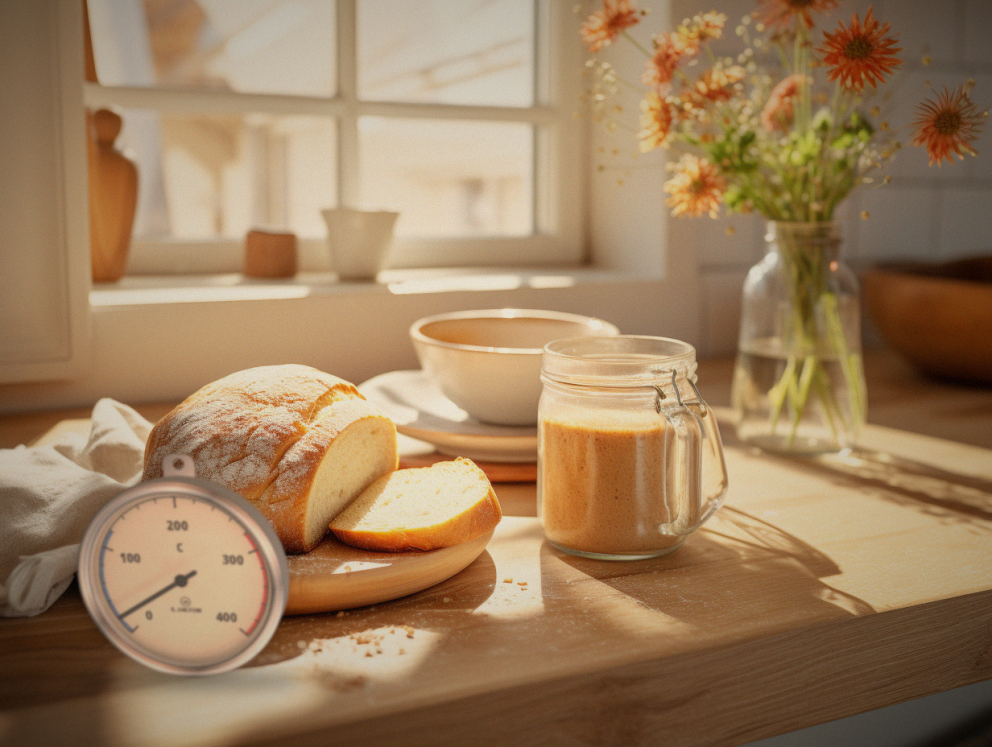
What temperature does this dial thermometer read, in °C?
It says 20 °C
